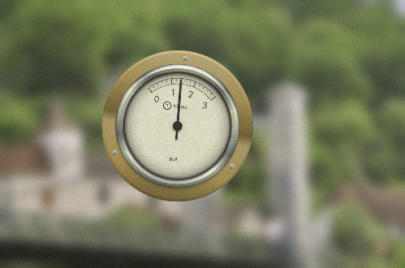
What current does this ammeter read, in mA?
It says 1.4 mA
